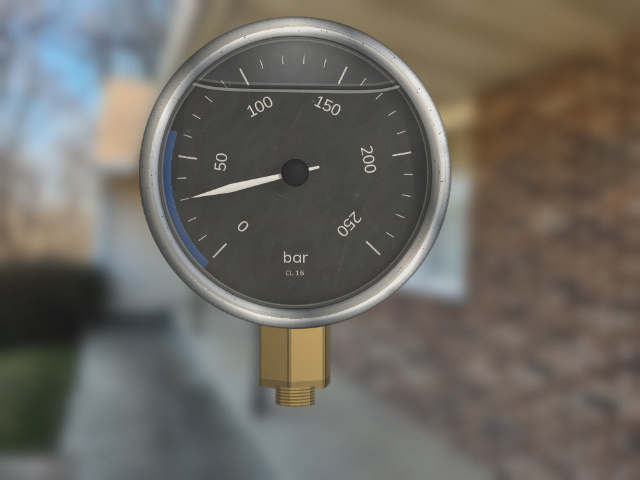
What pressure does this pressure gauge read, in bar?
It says 30 bar
